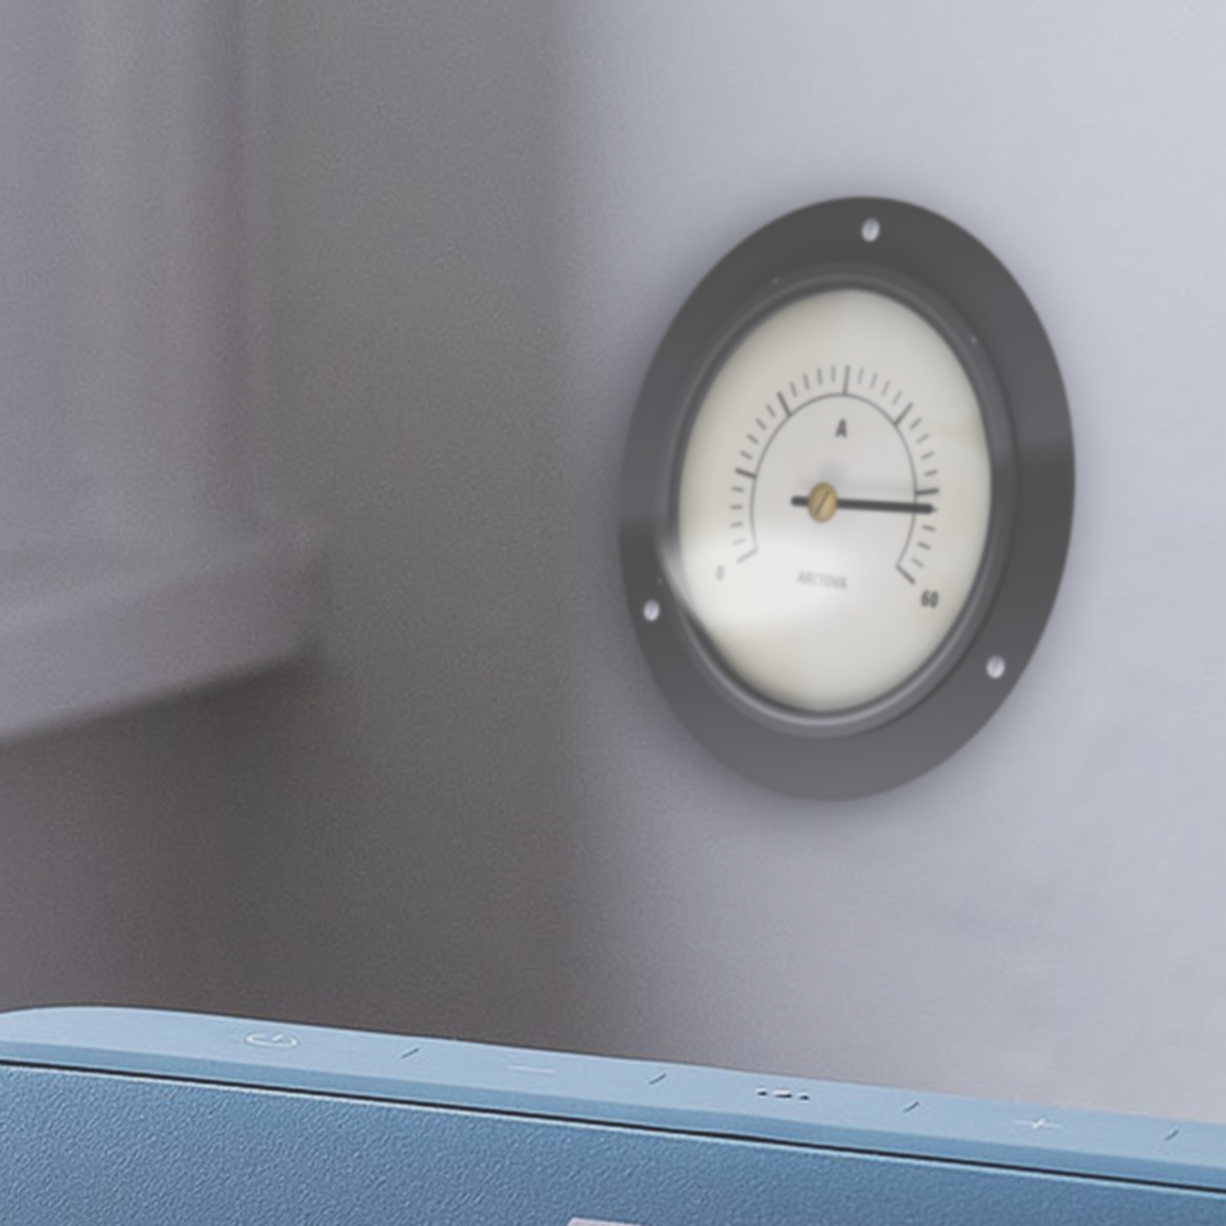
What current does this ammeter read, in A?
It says 52 A
